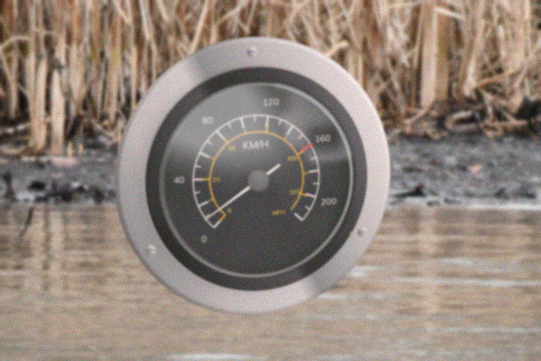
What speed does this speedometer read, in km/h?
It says 10 km/h
